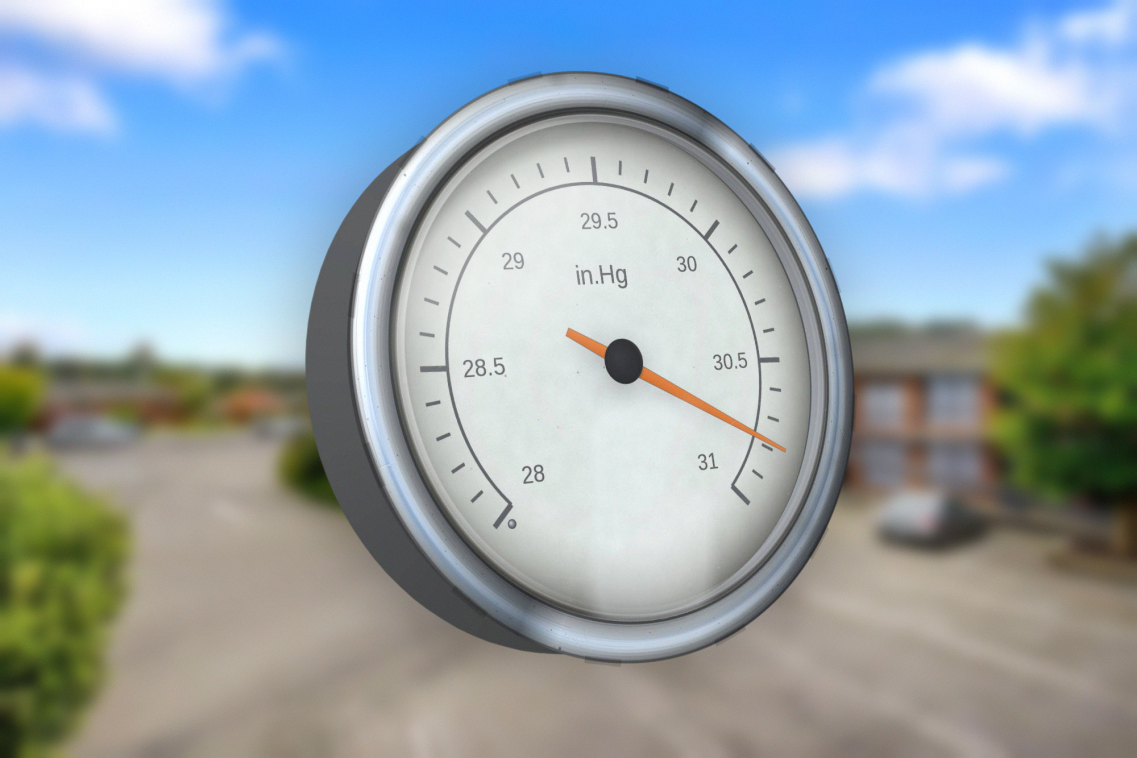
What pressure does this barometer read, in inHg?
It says 30.8 inHg
